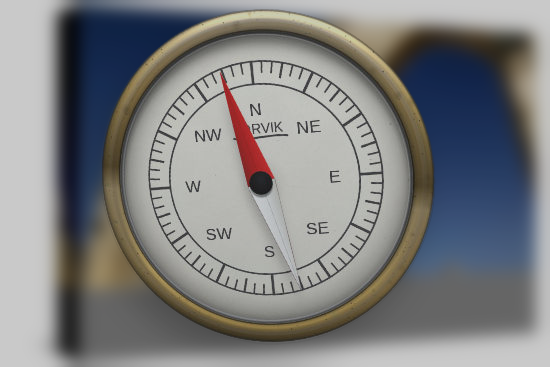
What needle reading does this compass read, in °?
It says 345 °
